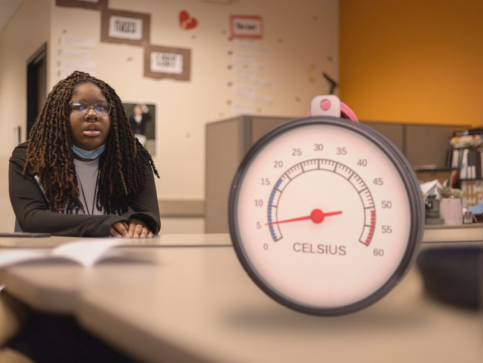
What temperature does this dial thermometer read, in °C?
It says 5 °C
